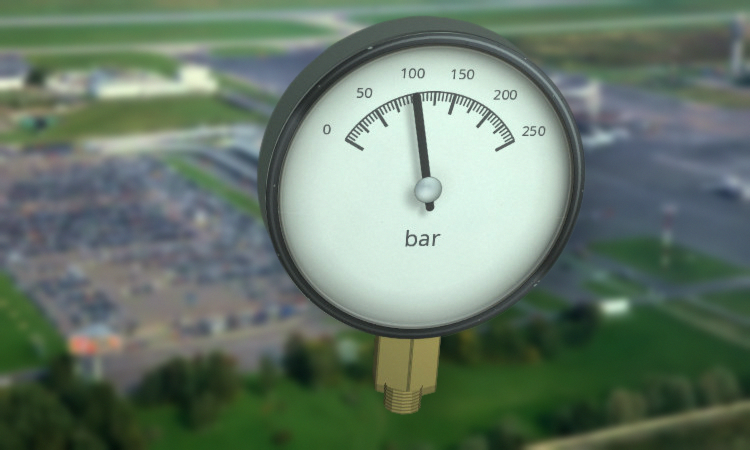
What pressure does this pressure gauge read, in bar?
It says 100 bar
